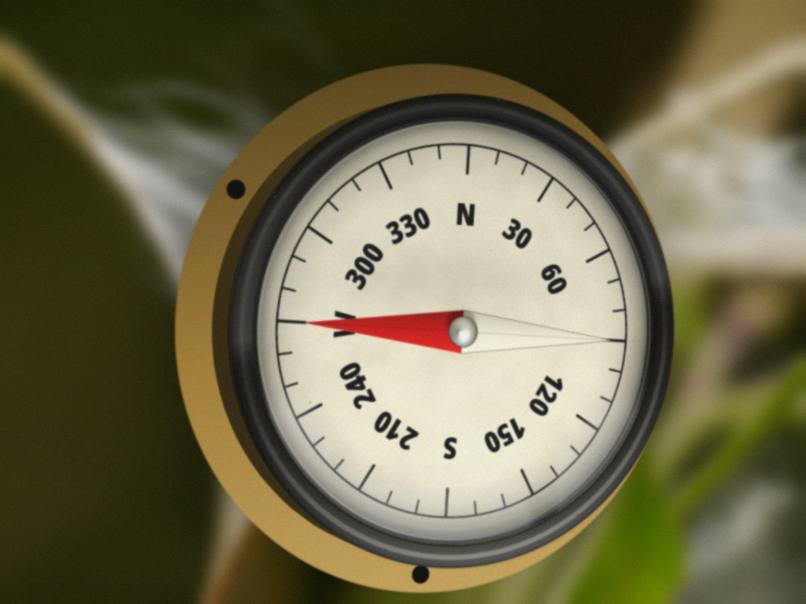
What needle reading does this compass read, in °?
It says 270 °
